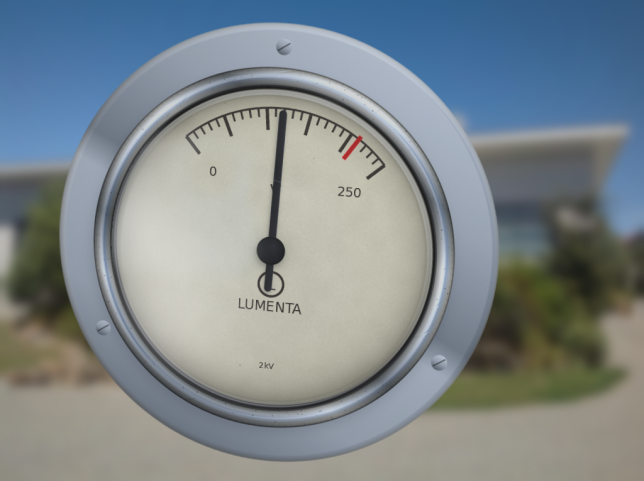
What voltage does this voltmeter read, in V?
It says 120 V
